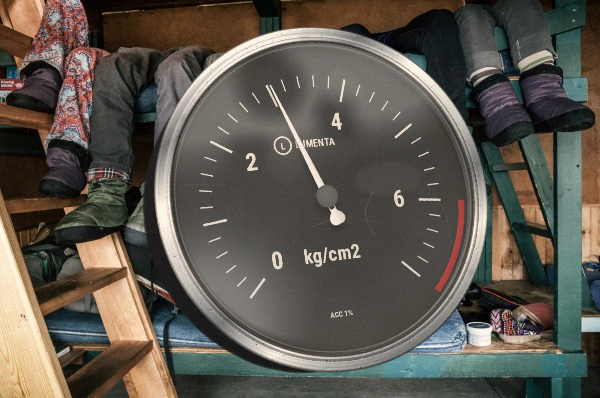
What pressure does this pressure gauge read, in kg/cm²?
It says 3 kg/cm²
